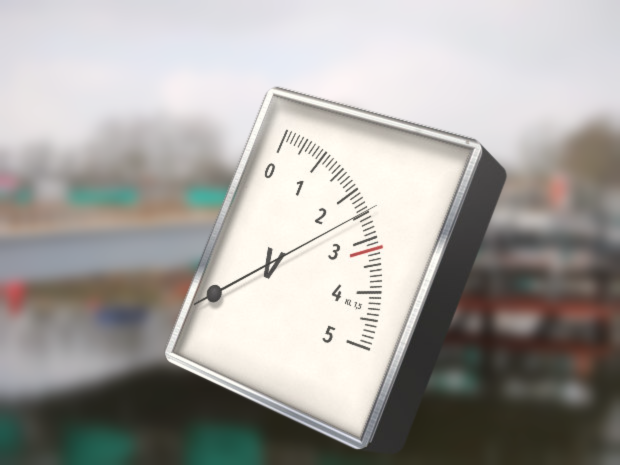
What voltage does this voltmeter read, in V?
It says 2.5 V
